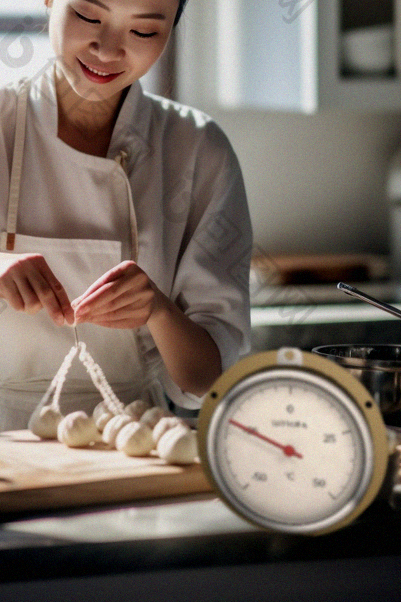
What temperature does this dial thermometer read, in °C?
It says -25 °C
